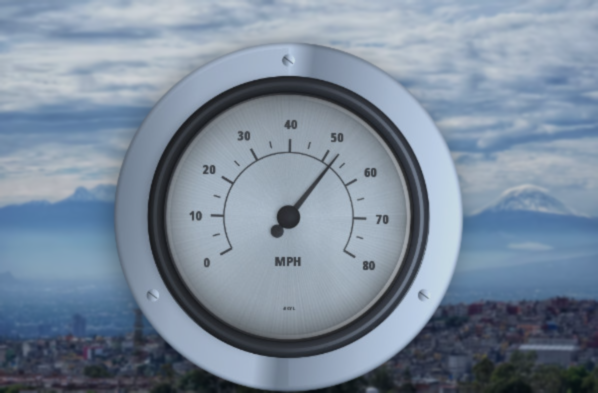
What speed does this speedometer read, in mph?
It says 52.5 mph
